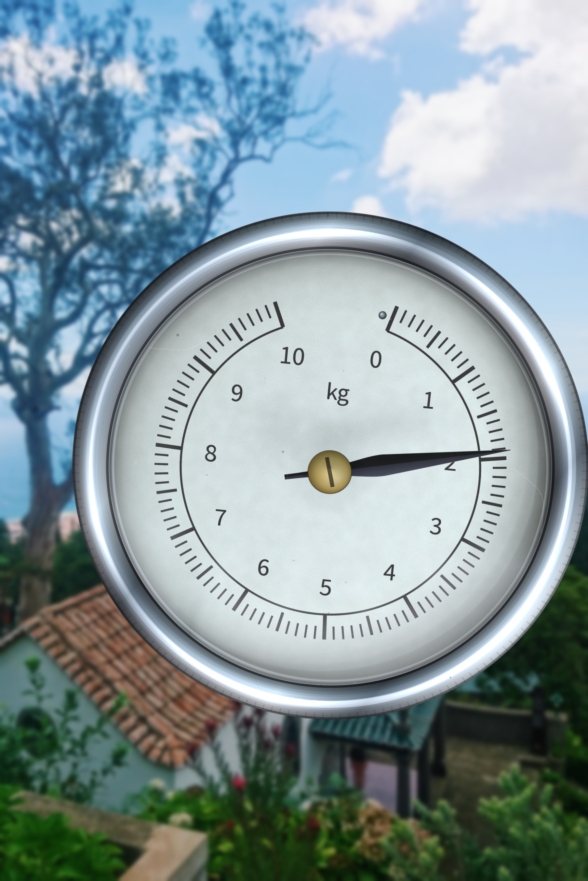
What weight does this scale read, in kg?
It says 1.9 kg
